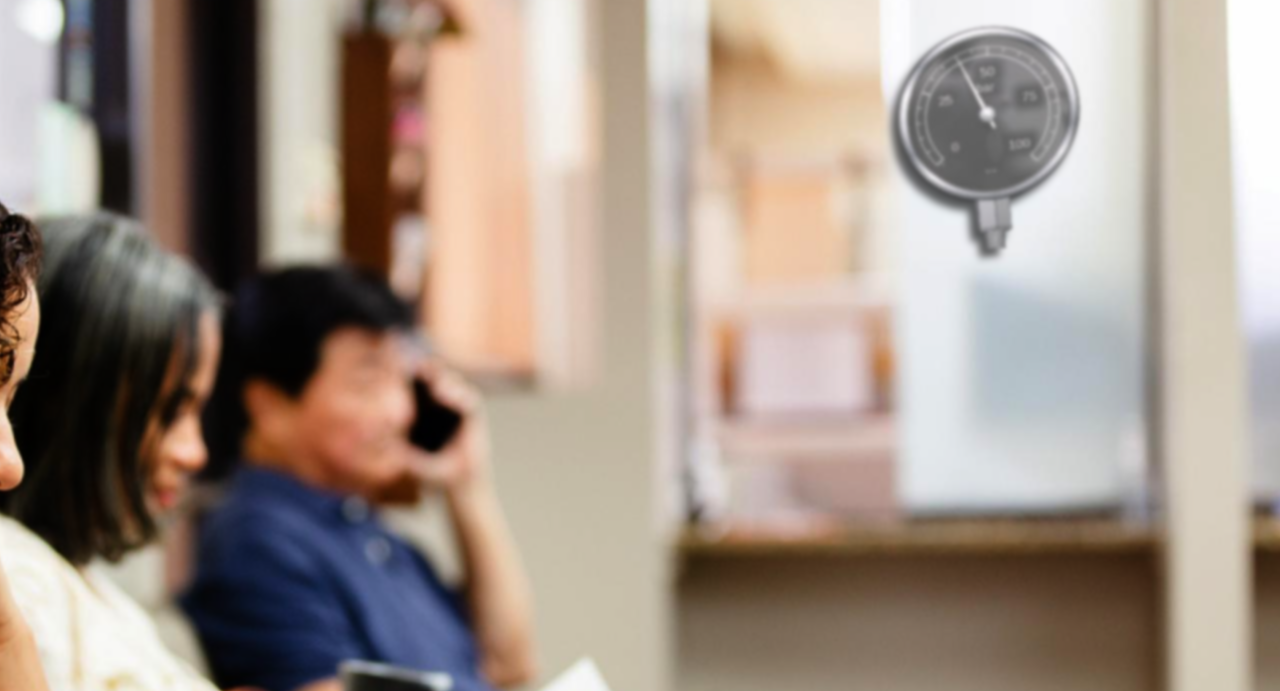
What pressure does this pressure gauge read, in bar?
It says 40 bar
